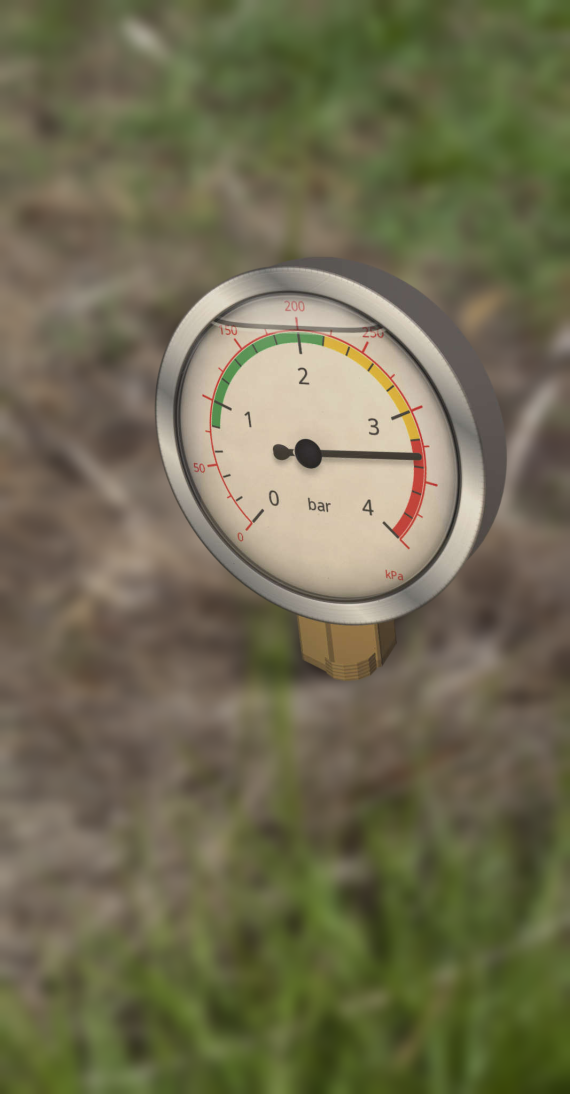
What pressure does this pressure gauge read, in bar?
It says 3.3 bar
